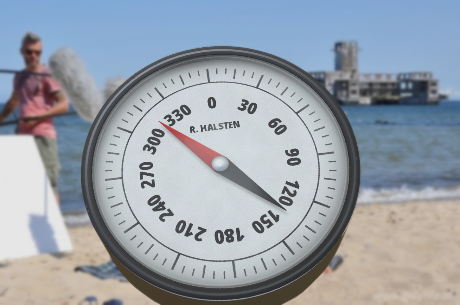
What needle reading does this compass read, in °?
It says 315 °
